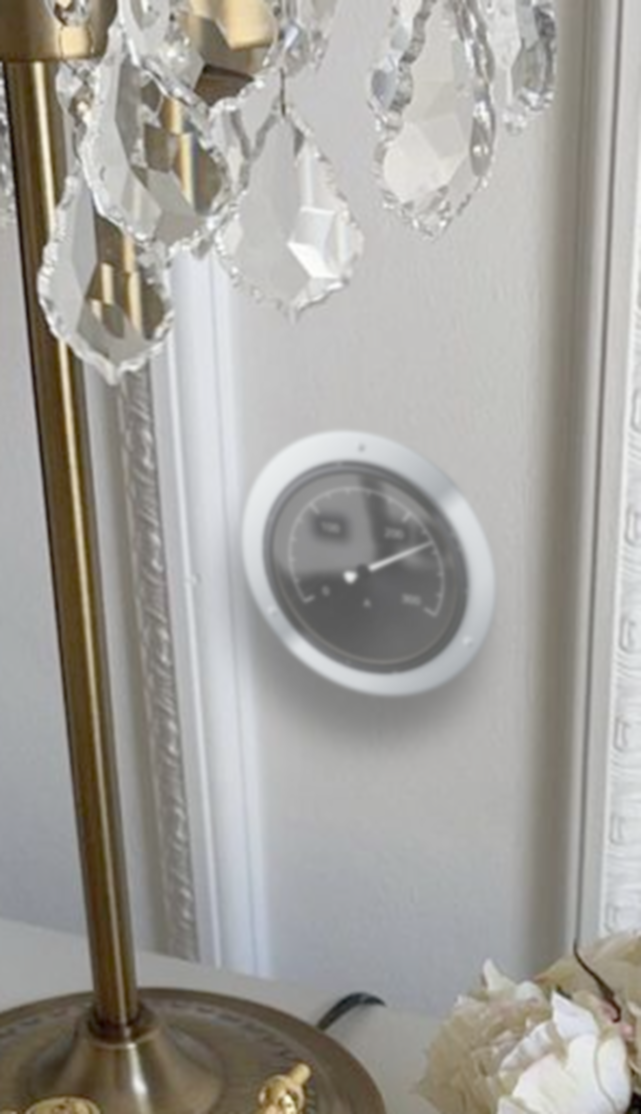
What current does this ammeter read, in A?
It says 230 A
